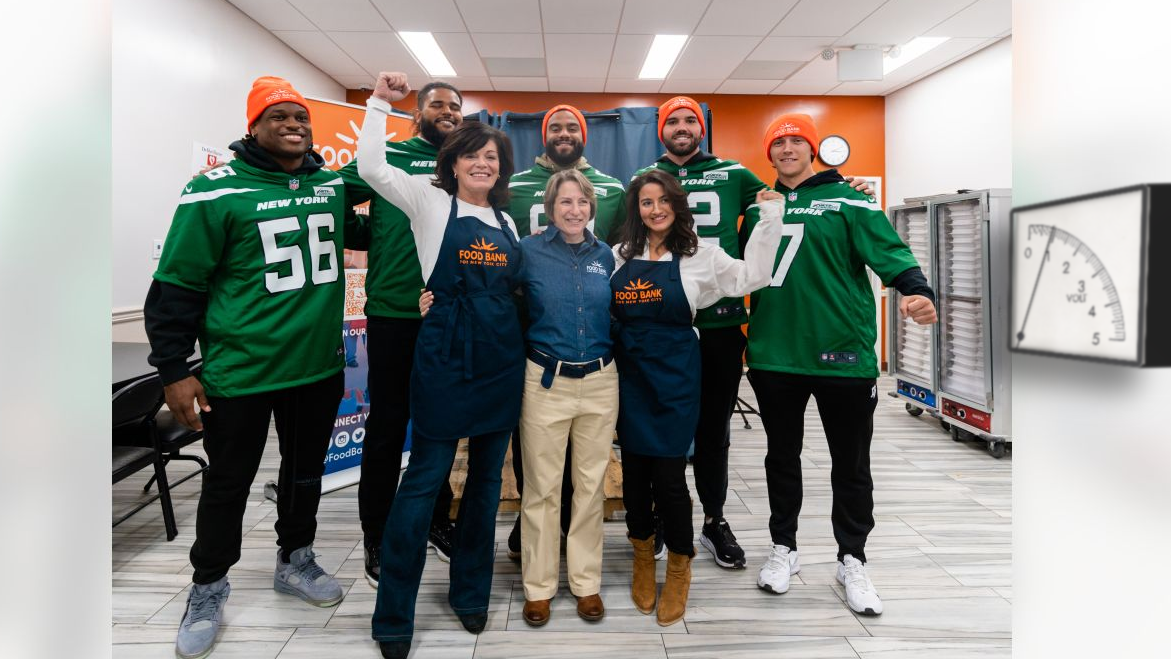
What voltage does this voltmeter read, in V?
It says 1 V
